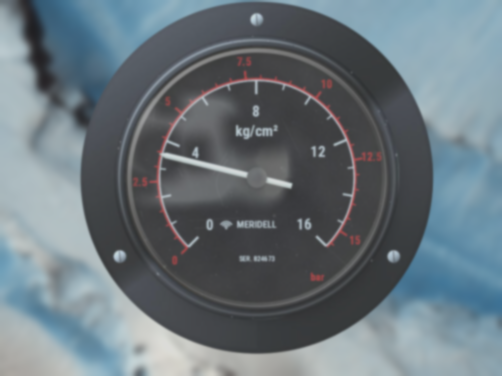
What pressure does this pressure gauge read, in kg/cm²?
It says 3.5 kg/cm²
